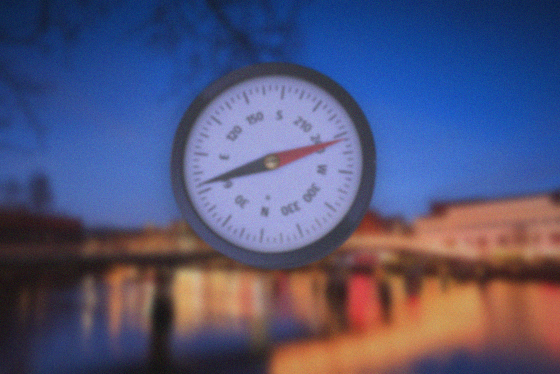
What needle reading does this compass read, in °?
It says 245 °
